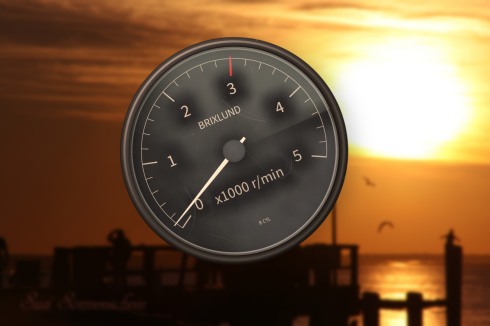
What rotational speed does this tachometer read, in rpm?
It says 100 rpm
